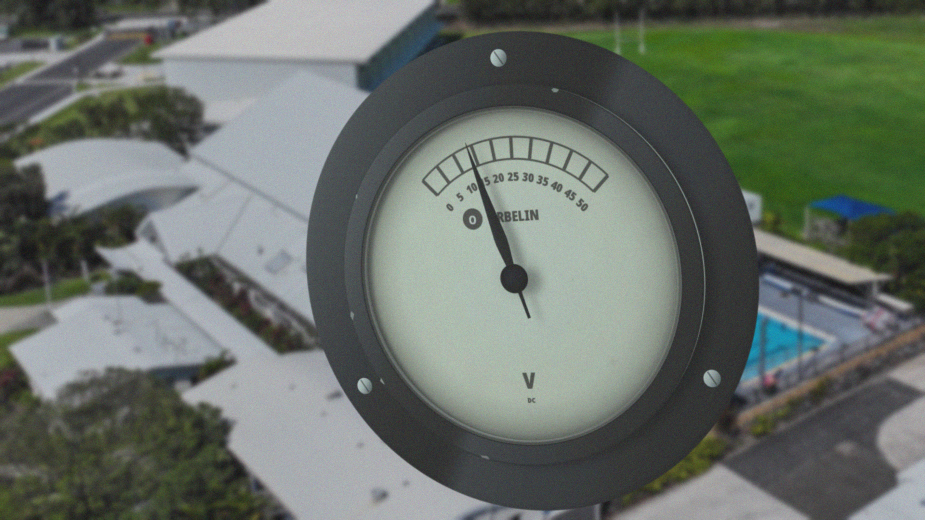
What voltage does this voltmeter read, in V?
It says 15 V
